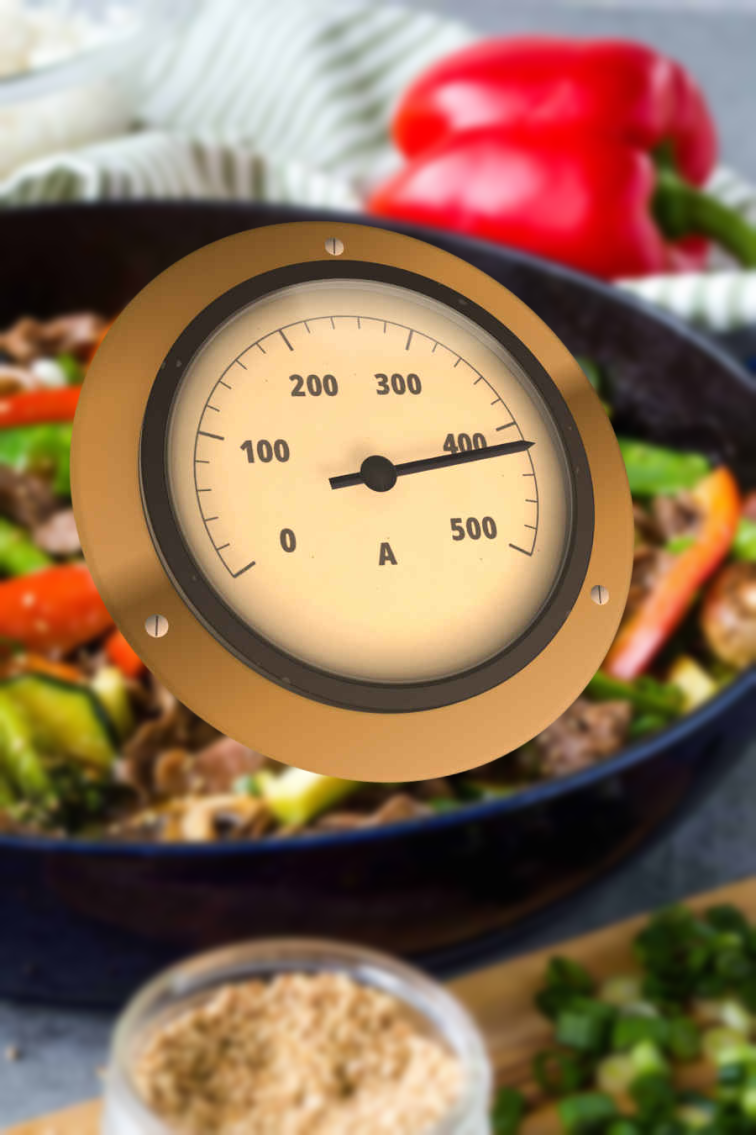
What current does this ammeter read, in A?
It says 420 A
